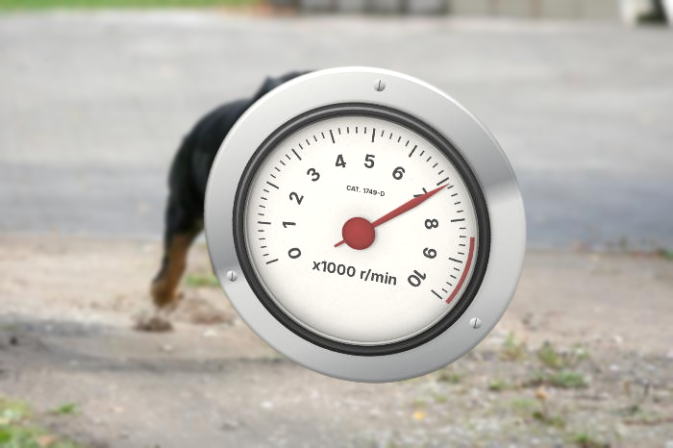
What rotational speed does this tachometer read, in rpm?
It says 7100 rpm
